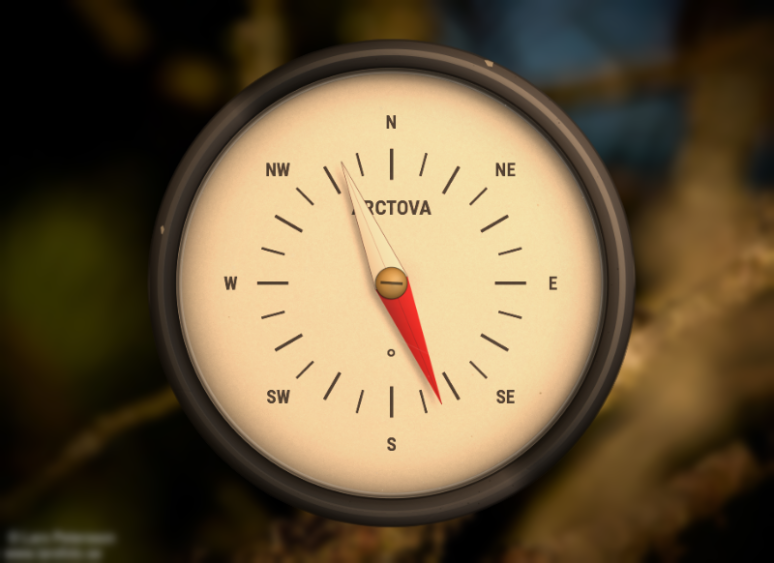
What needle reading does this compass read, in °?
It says 157.5 °
